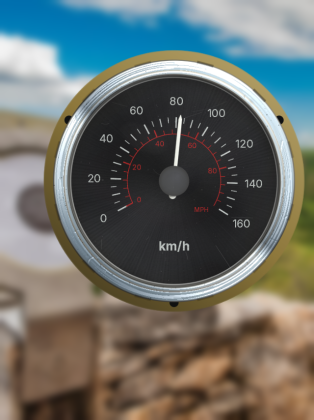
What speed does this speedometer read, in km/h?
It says 82.5 km/h
